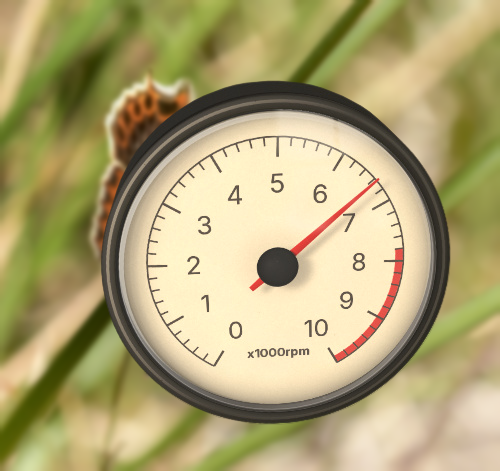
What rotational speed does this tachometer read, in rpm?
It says 6600 rpm
